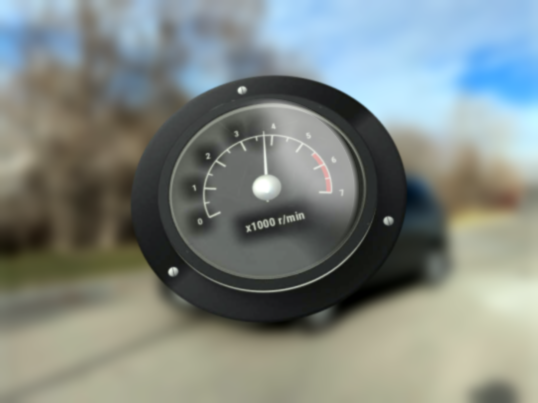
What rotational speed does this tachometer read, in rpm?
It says 3750 rpm
